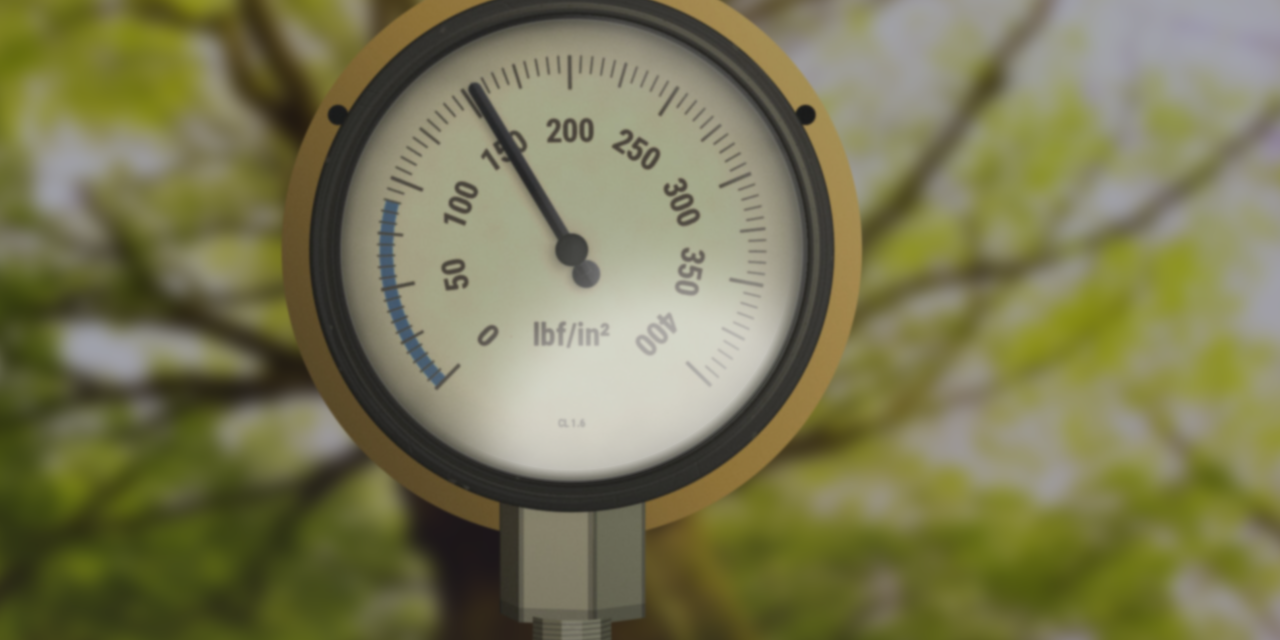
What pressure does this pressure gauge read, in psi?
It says 155 psi
